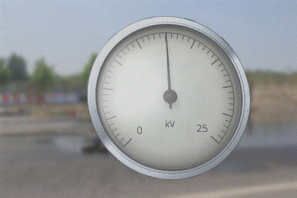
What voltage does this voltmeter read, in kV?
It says 12.5 kV
